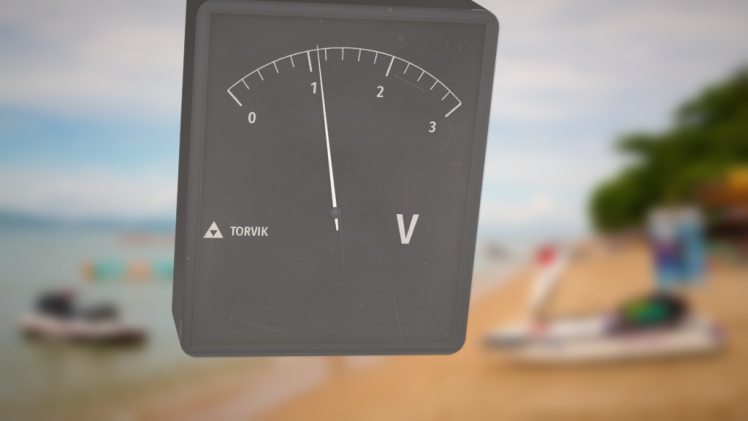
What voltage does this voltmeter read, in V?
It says 1.1 V
